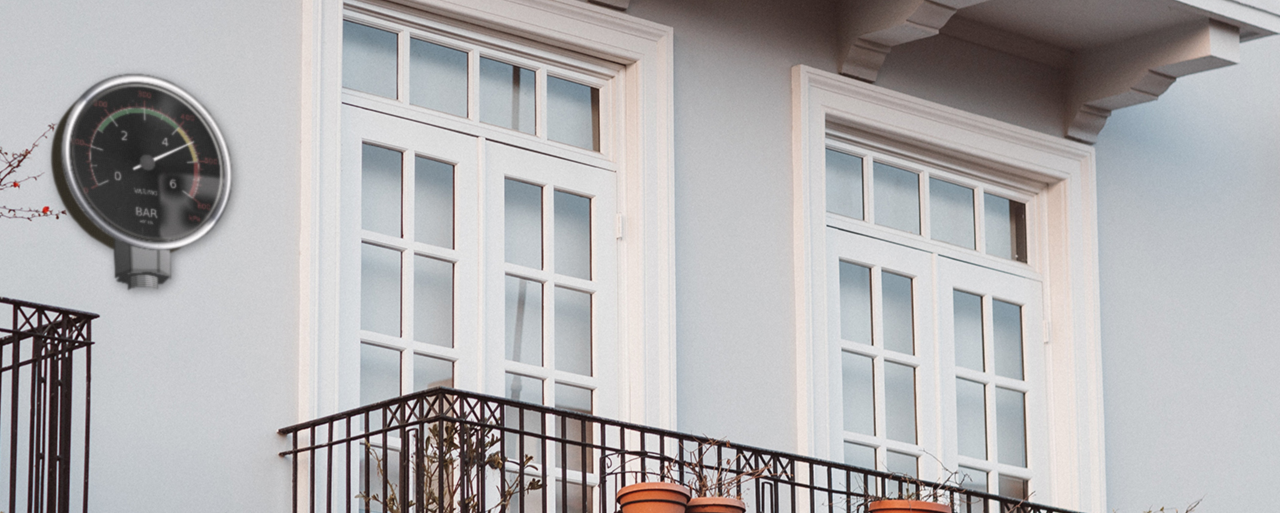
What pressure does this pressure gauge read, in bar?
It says 4.5 bar
